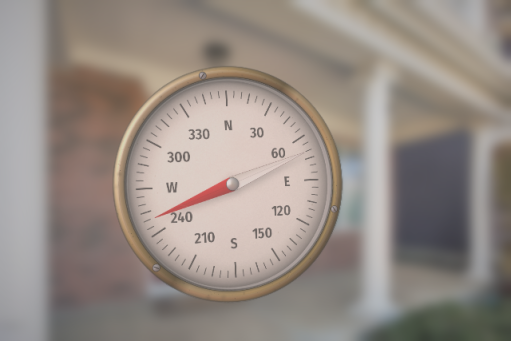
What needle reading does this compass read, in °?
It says 250 °
